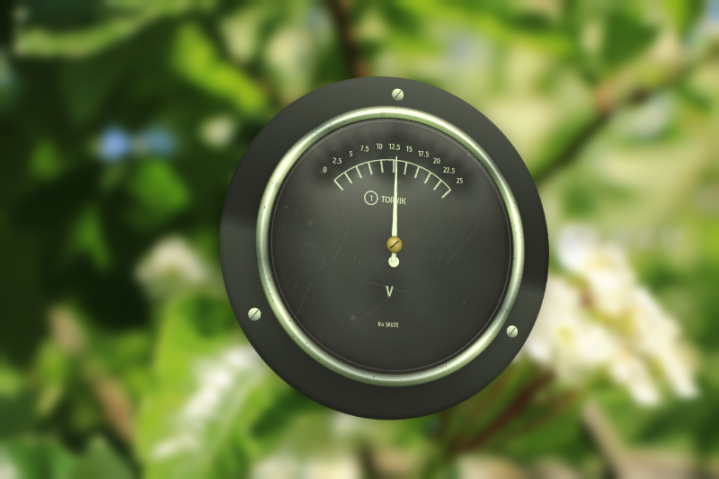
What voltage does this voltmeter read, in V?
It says 12.5 V
